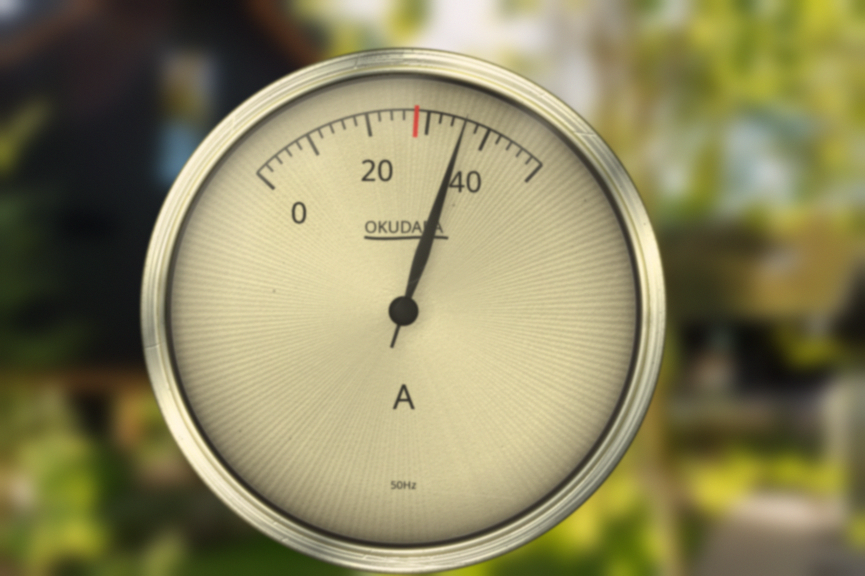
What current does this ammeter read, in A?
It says 36 A
